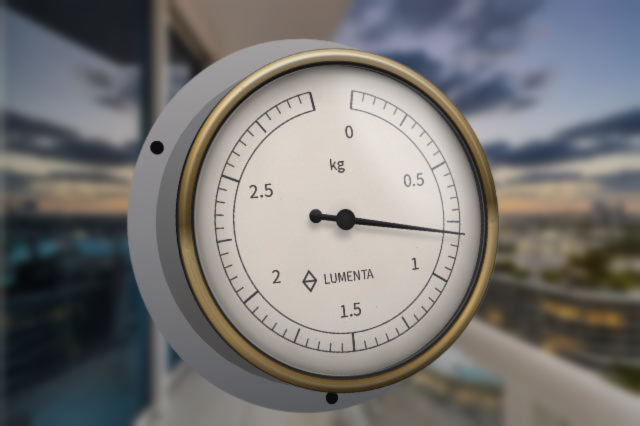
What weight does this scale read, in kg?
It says 0.8 kg
